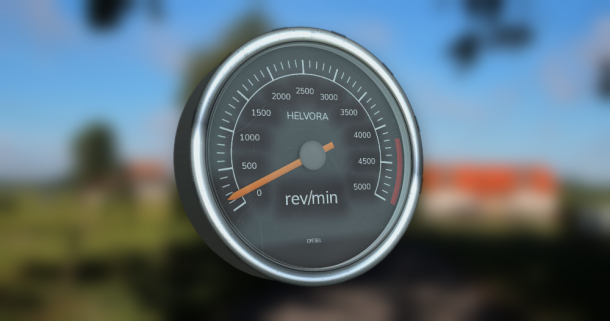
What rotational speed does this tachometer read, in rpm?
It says 150 rpm
